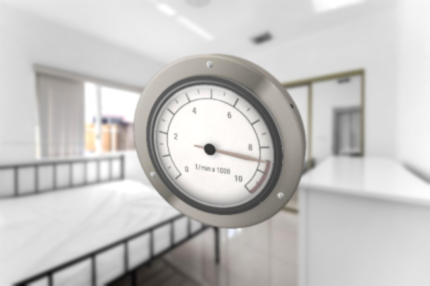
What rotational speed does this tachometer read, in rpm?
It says 8500 rpm
